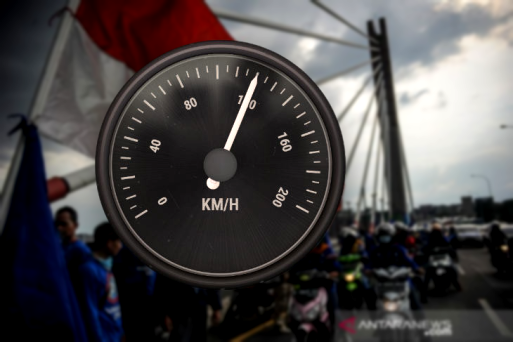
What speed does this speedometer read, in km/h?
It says 120 km/h
